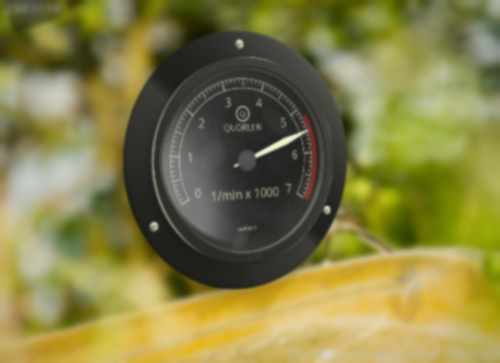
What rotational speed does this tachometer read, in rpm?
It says 5500 rpm
